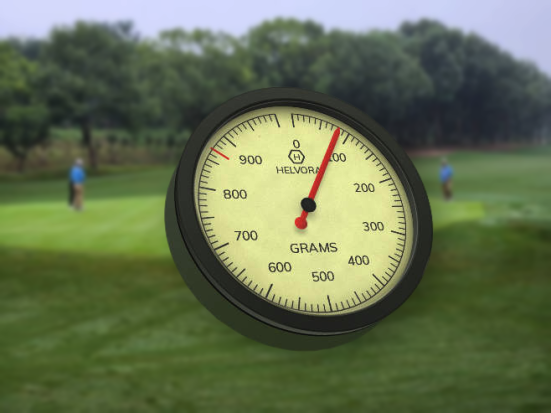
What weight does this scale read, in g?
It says 80 g
